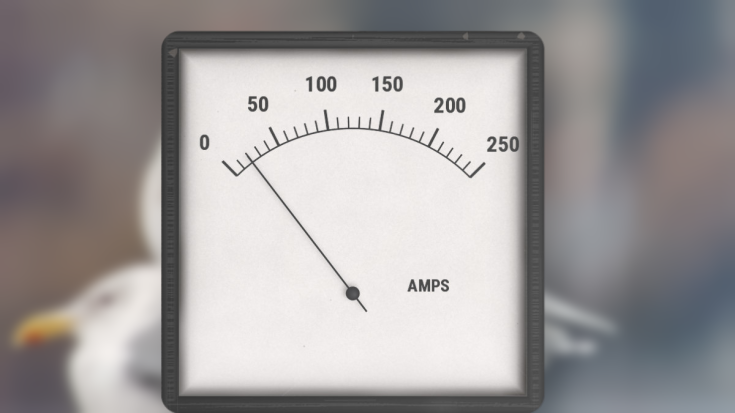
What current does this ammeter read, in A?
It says 20 A
